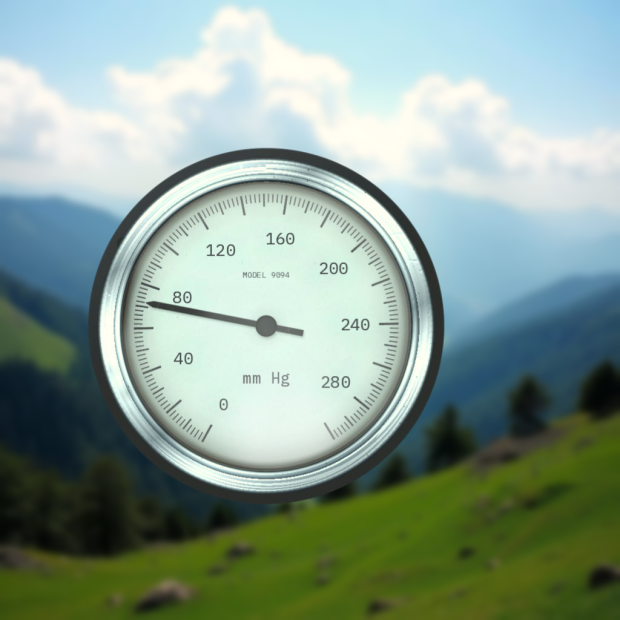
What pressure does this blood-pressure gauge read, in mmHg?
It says 72 mmHg
